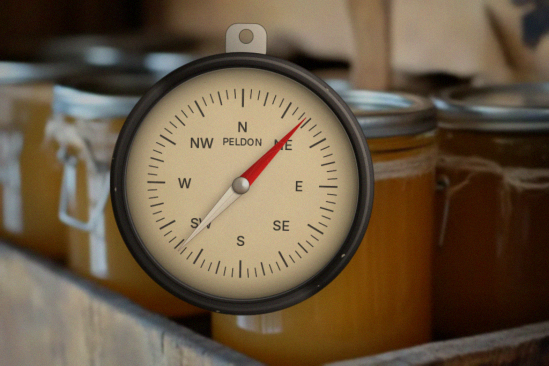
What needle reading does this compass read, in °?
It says 42.5 °
